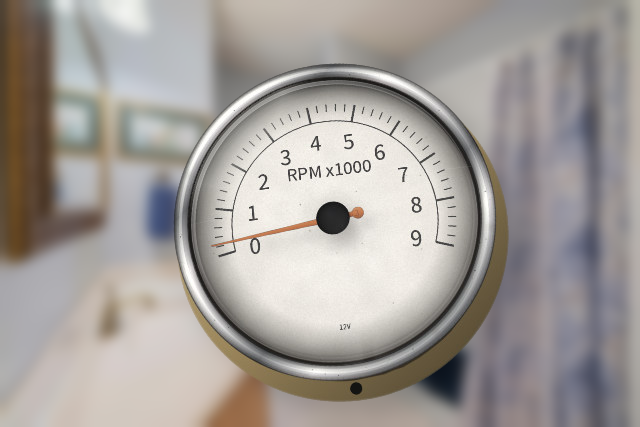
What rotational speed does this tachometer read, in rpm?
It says 200 rpm
